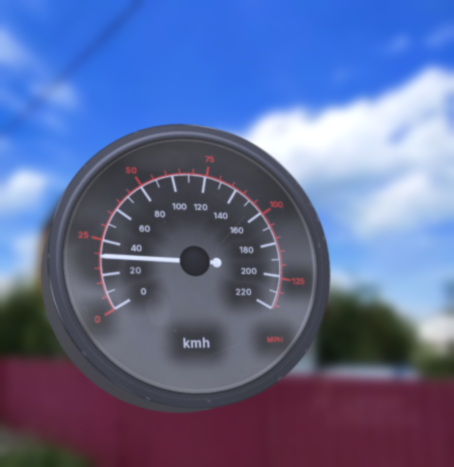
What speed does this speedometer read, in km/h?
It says 30 km/h
